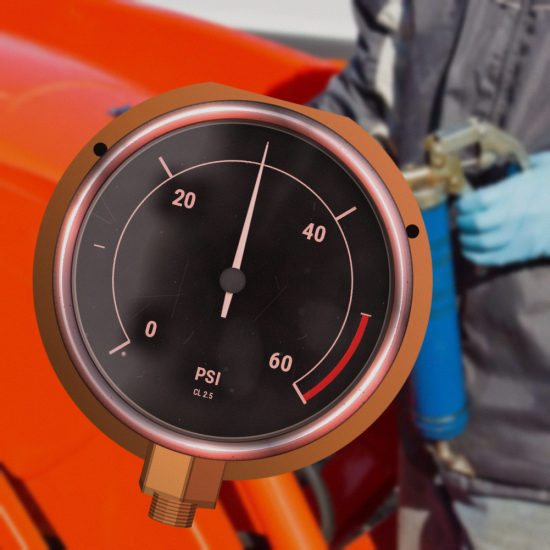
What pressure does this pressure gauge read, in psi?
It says 30 psi
